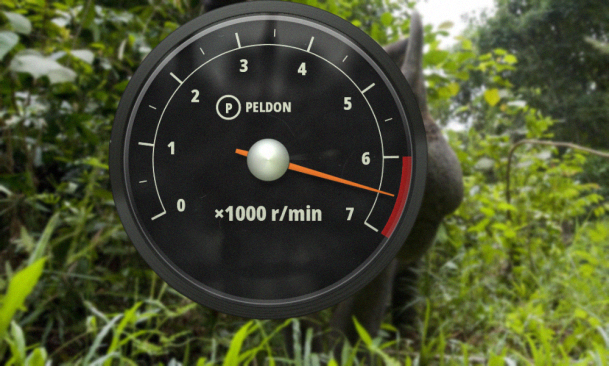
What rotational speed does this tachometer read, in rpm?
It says 6500 rpm
